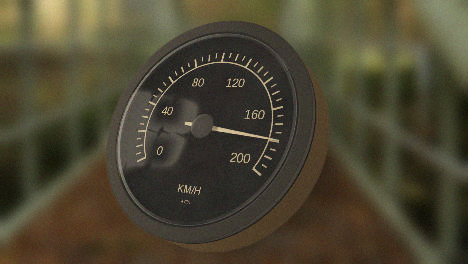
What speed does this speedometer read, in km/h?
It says 180 km/h
